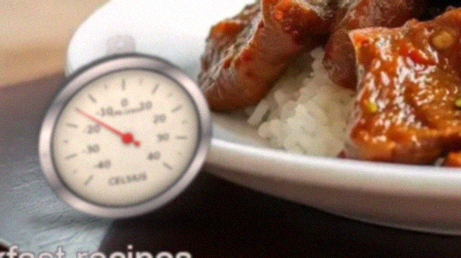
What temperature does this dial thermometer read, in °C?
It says -15 °C
